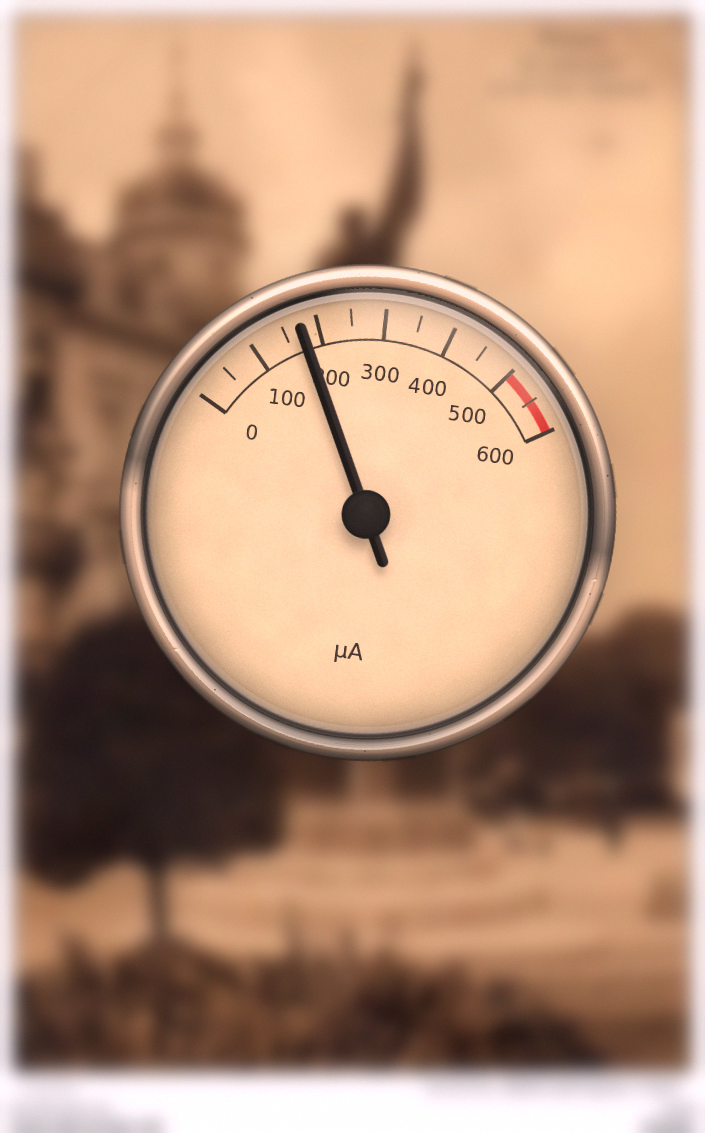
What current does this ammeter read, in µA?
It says 175 µA
